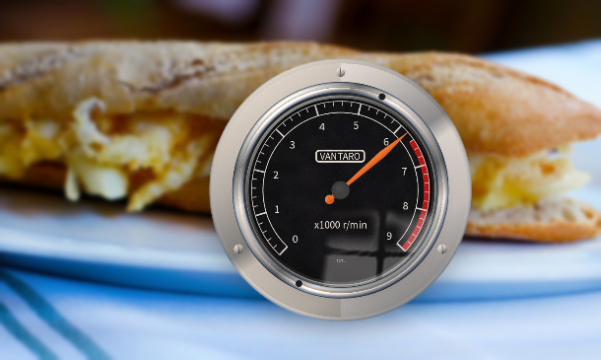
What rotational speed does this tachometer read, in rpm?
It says 6200 rpm
